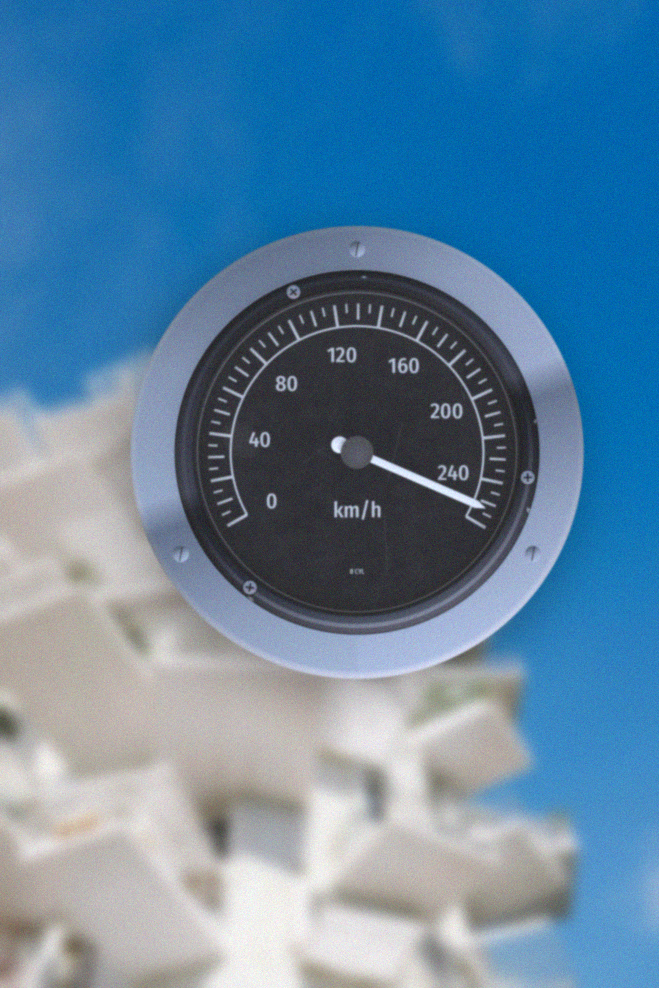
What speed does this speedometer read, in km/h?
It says 252.5 km/h
